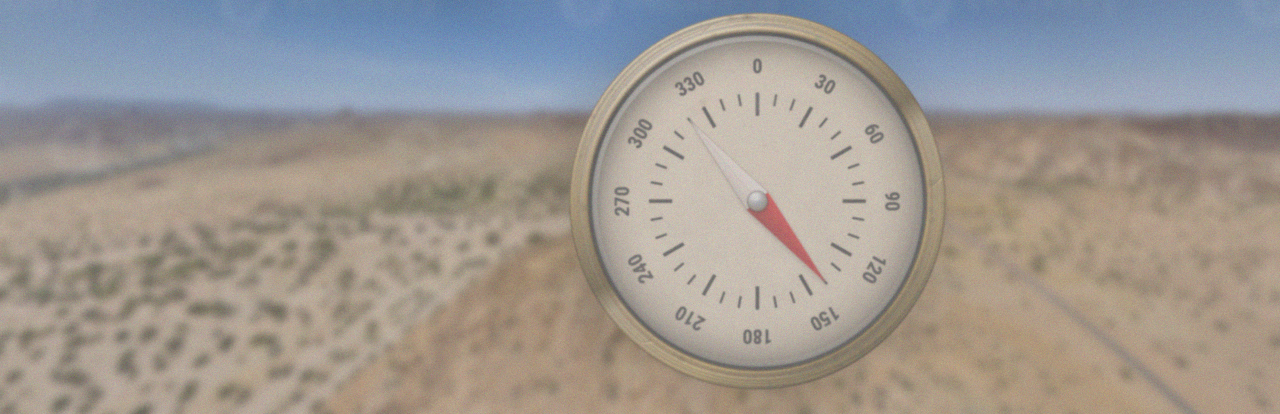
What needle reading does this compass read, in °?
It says 140 °
